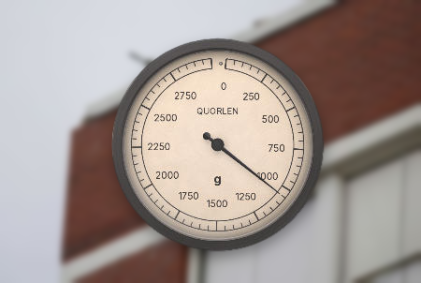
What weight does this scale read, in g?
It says 1050 g
